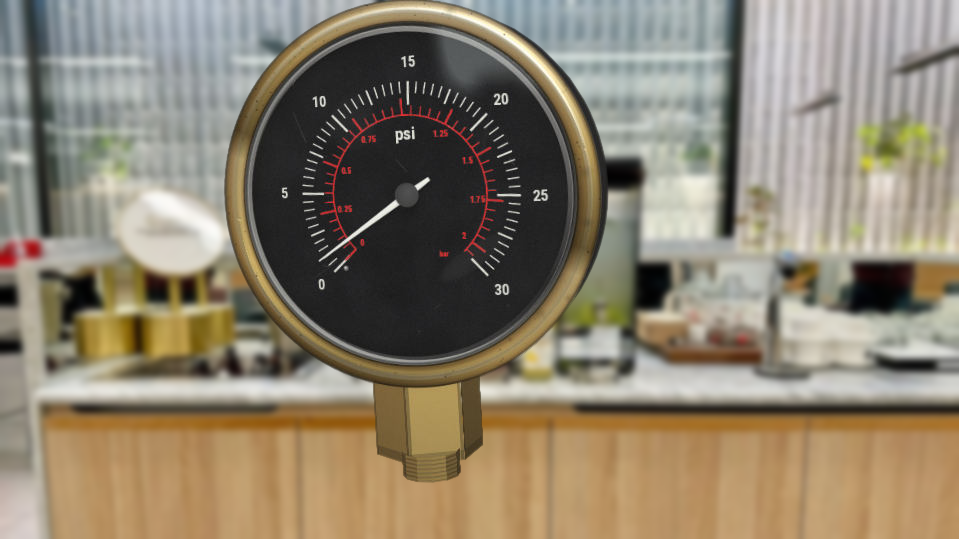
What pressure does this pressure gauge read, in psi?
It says 1 psi
